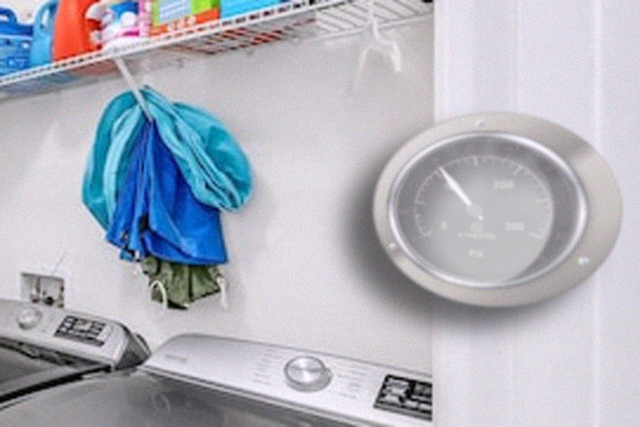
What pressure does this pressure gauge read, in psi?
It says 110 psi
